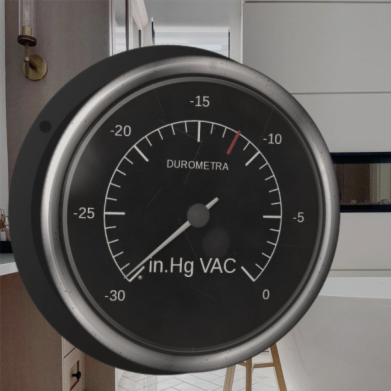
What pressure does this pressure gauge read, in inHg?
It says -29.5 inHg
